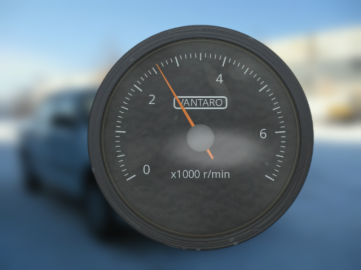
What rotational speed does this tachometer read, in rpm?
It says 2600 rpm
